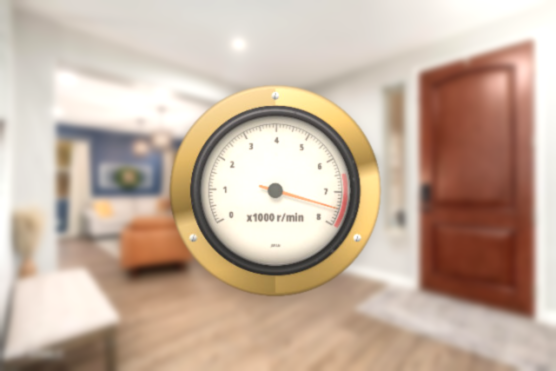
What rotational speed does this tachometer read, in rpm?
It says 7500 rpm
